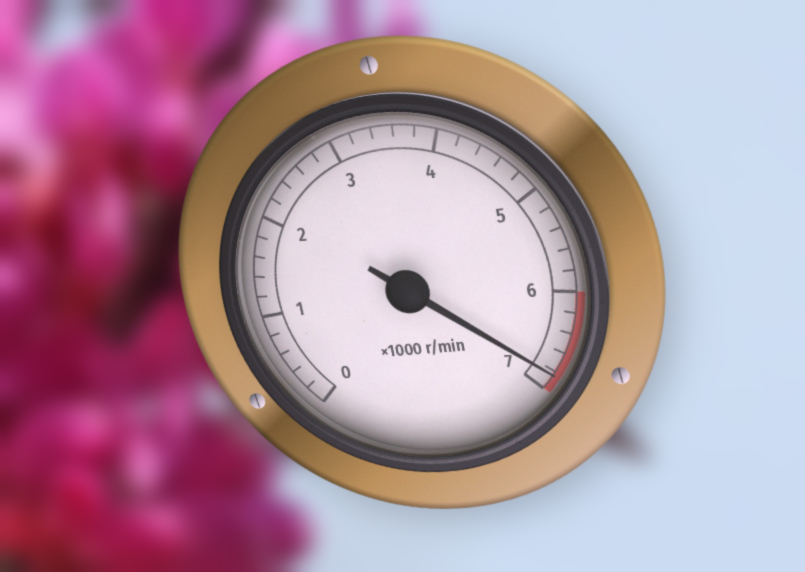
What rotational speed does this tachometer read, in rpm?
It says 6800 rpm
